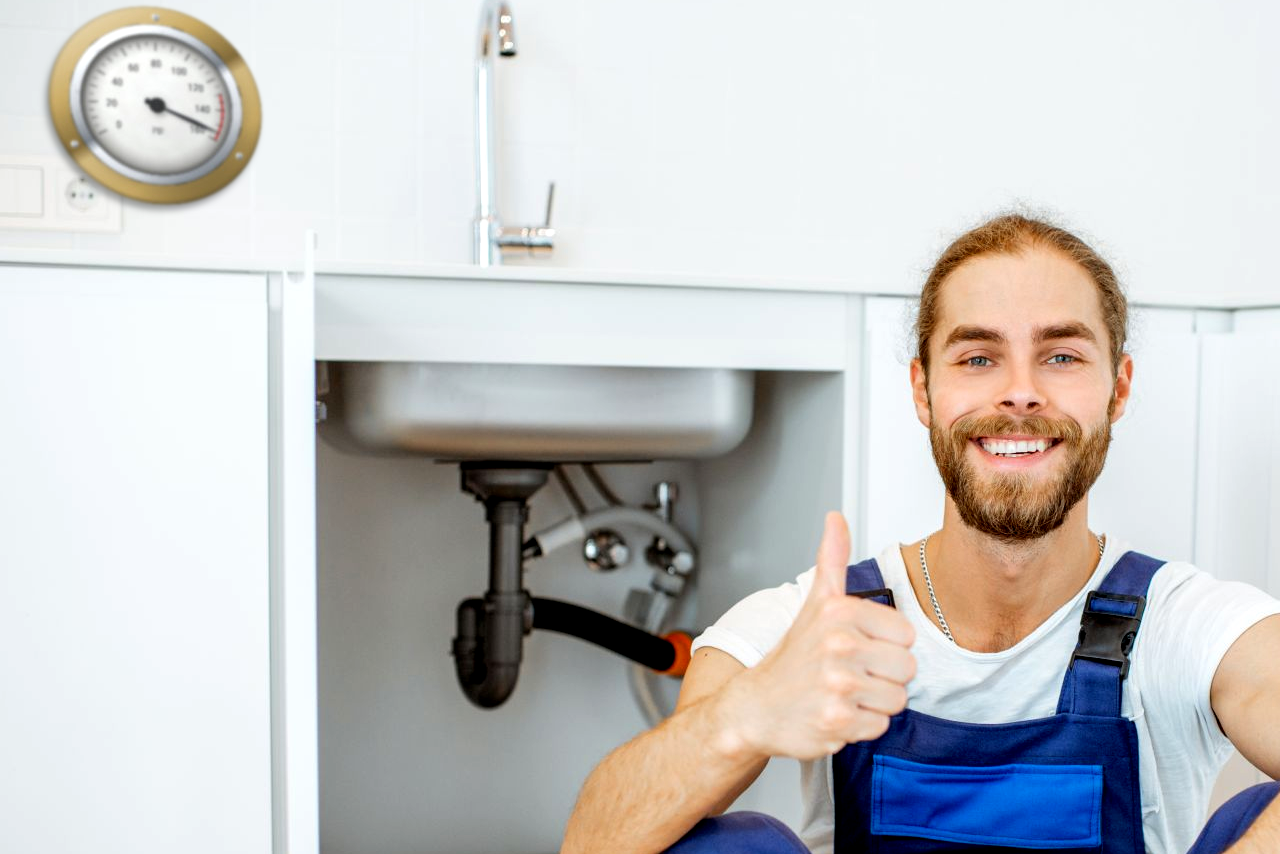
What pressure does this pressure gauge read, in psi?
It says 155 psi
